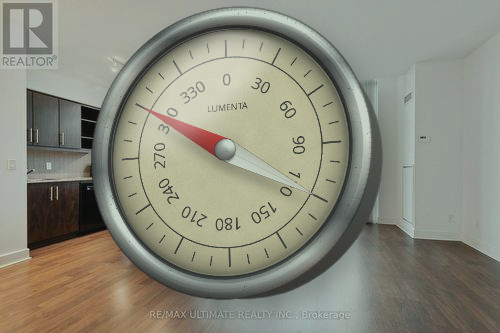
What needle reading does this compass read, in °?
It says 300 °
